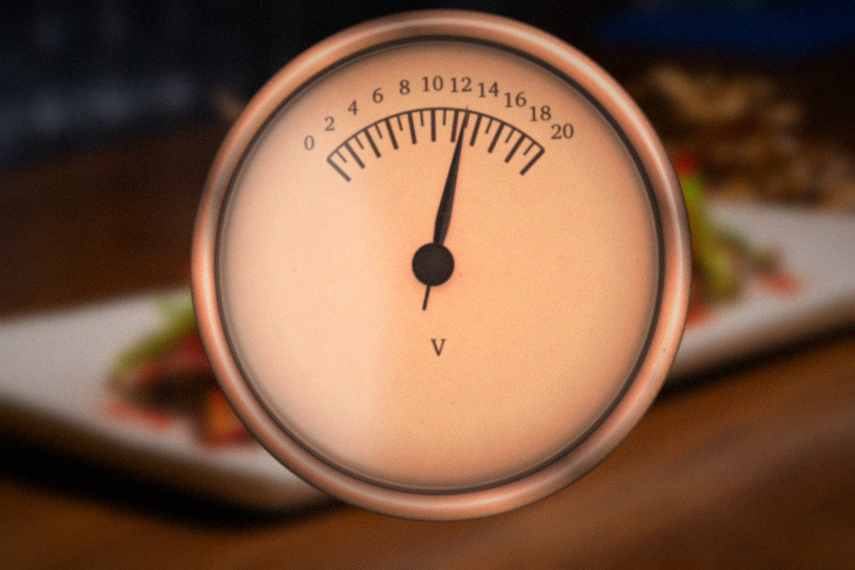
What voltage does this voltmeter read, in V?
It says 13 V
